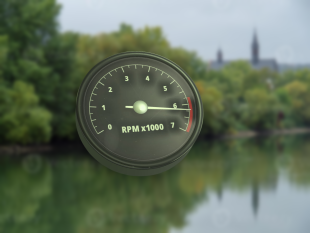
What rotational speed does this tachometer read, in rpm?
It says 6250 rpm
